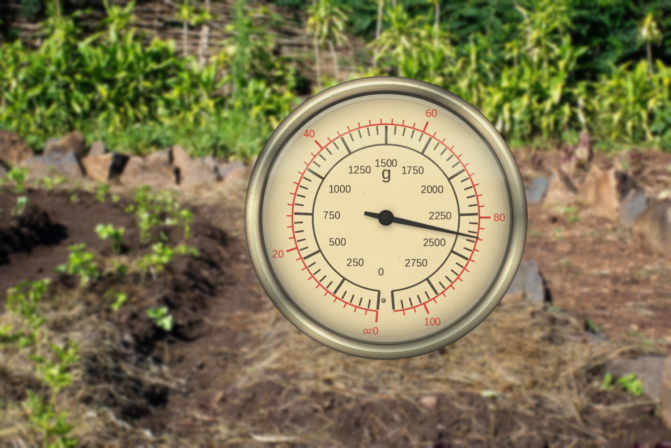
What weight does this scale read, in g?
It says 2375 g
